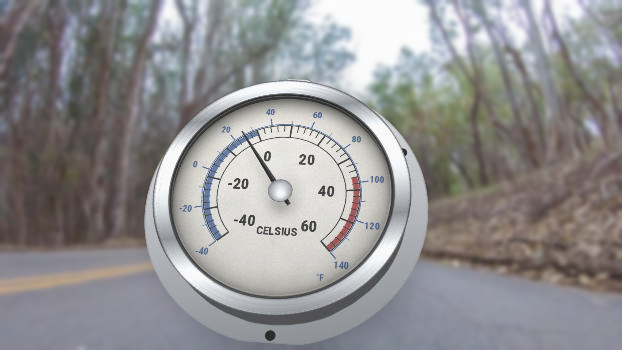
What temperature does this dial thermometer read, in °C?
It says -4 °C
